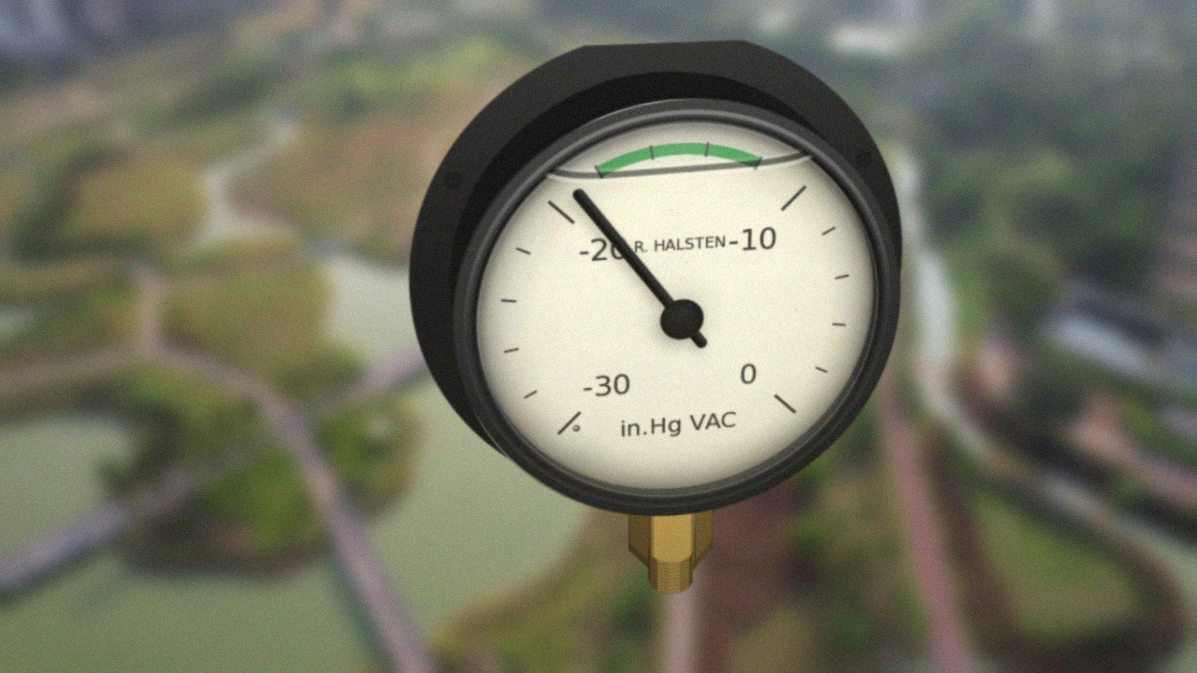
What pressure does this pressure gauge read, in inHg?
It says -19 inHg
